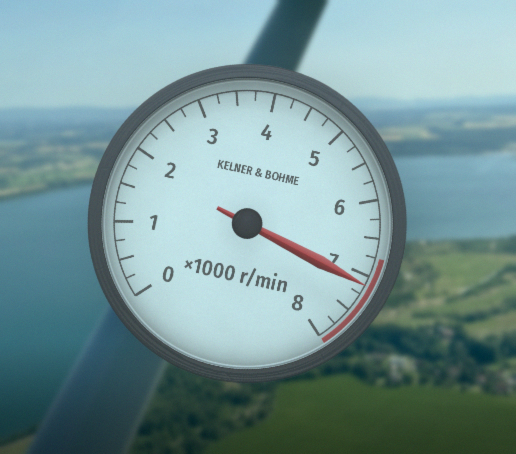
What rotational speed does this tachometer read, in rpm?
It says 7125 rpm
